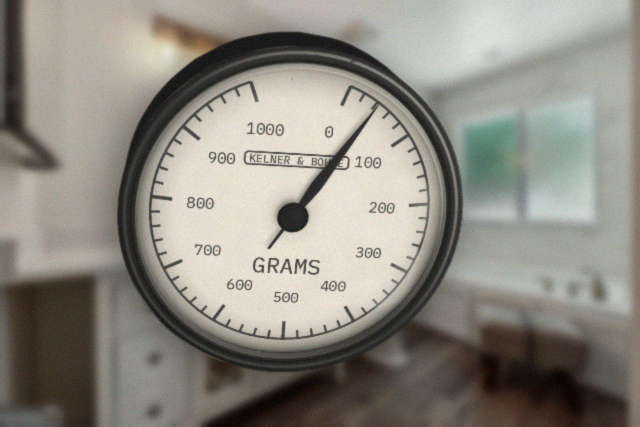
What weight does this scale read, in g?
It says 40 g
